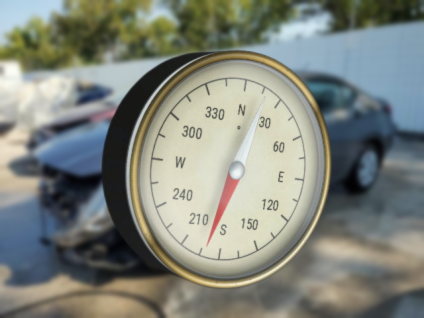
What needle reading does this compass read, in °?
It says 195 °
